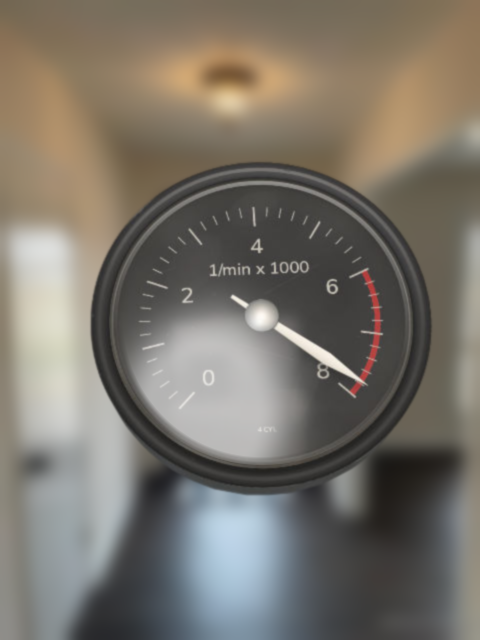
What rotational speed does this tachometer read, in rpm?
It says 7800 rpm
